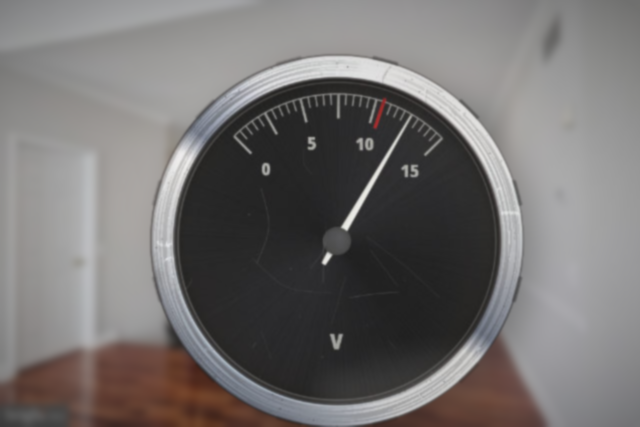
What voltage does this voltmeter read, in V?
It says 12.5 V
